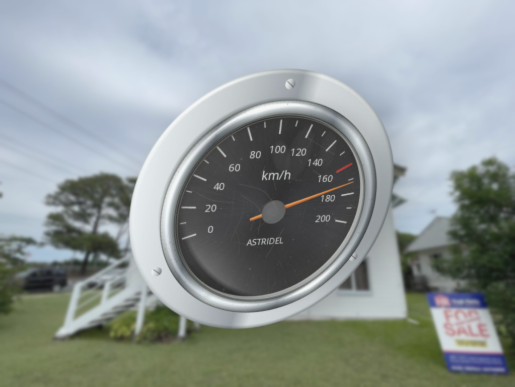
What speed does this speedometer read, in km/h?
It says 170 km/h
